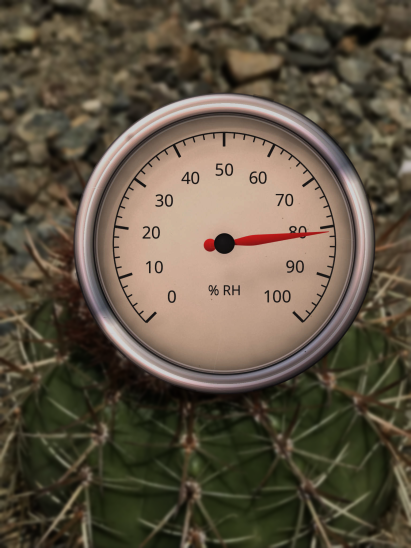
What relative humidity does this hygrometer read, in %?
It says 81 %
